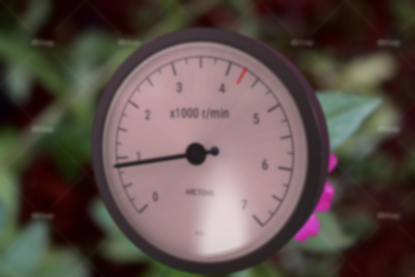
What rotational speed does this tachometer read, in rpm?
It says 875 rpm
